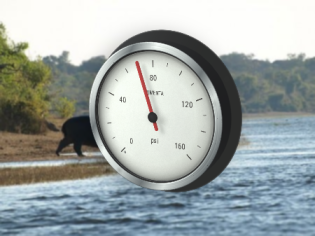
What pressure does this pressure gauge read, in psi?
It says 70 psi
